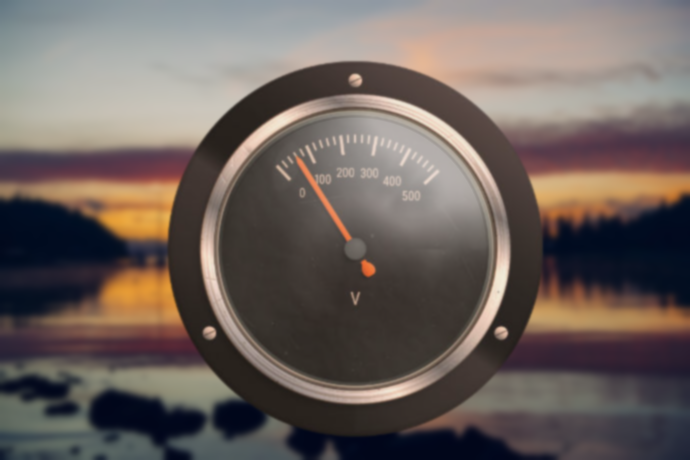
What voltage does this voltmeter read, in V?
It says 60 V
